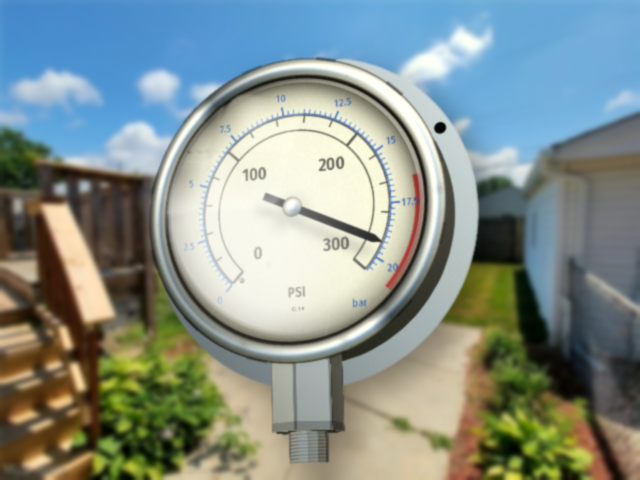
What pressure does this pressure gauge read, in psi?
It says 280 psi
